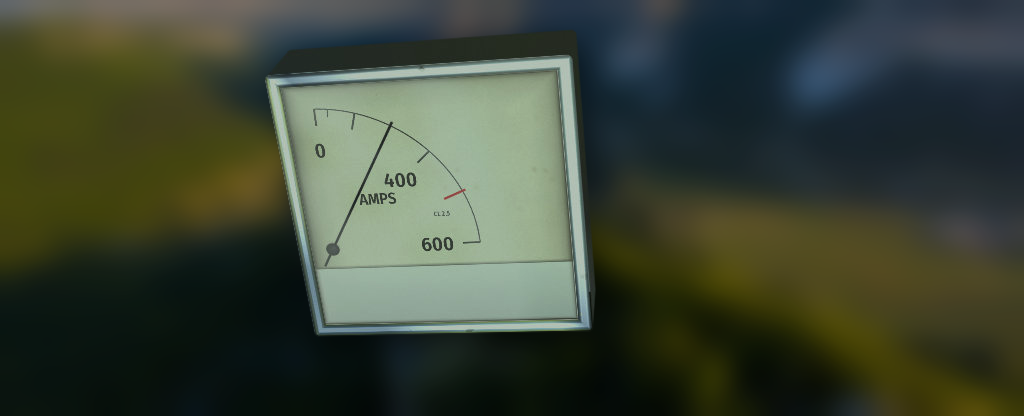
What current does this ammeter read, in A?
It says 300 A
